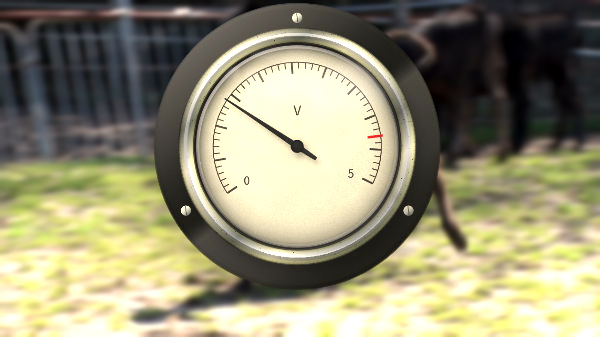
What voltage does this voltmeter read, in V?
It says 1.4 V
